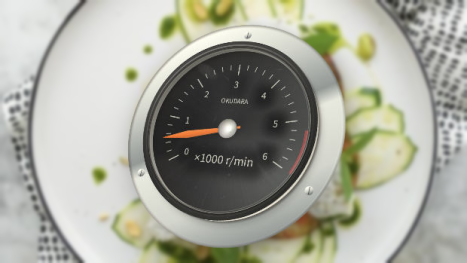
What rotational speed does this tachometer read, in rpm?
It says 500 rpm
